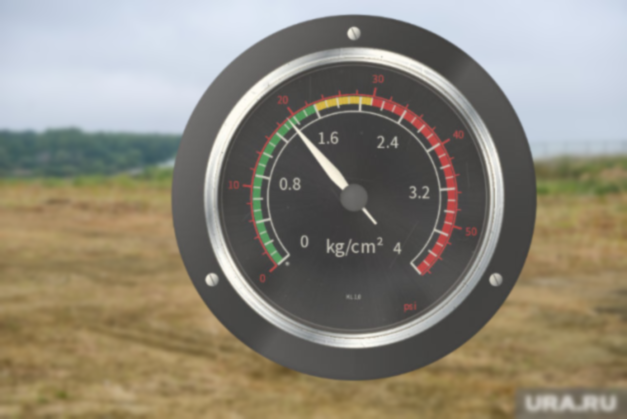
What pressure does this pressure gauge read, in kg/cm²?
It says 1.35 kg/cm²
